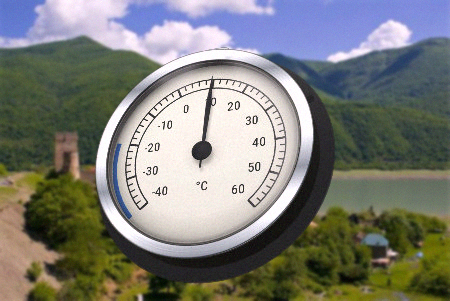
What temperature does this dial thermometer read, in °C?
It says 10 °C
